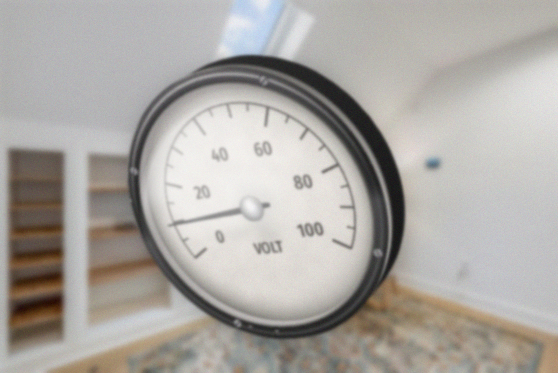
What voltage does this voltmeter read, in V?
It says 10 V
